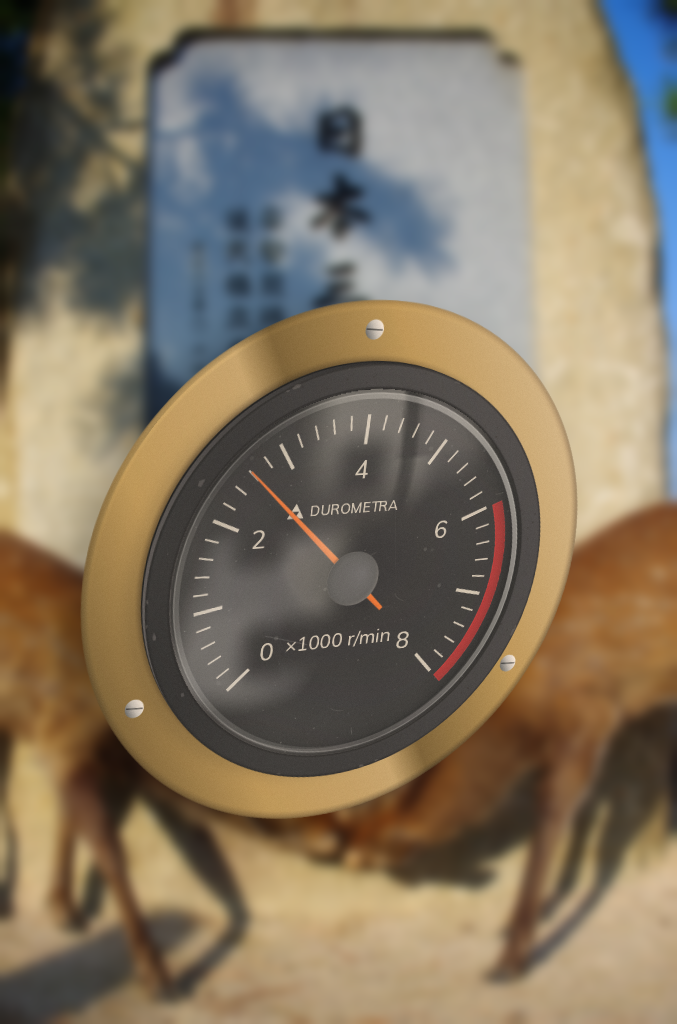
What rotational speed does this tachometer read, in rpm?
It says 2600 rpm
